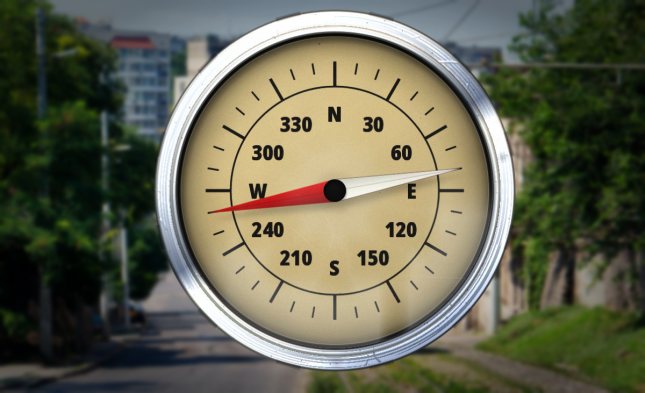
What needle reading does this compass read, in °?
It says 260 °
